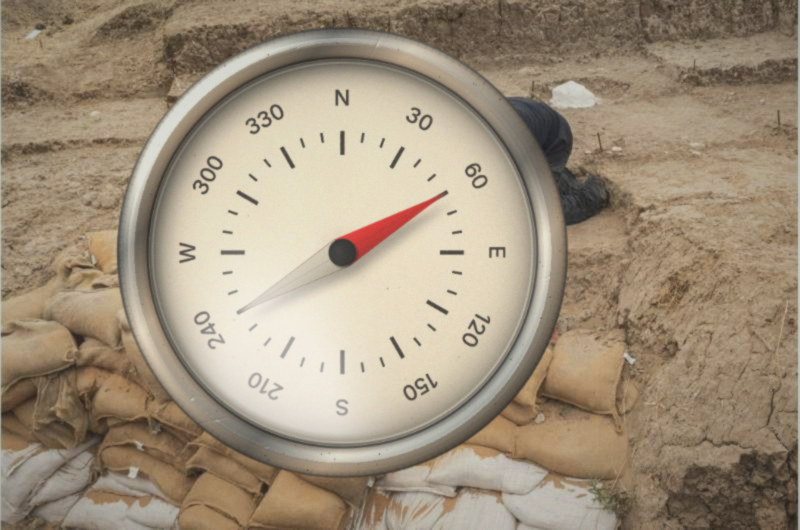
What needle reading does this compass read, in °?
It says 60 °
